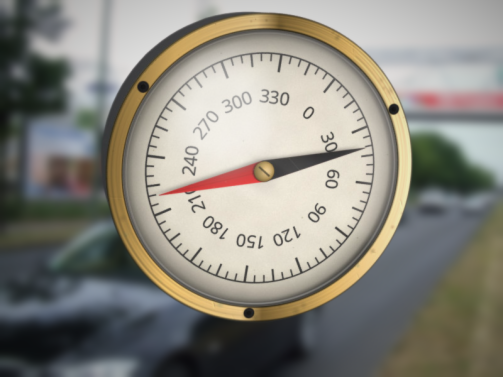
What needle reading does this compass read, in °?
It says 220 °
